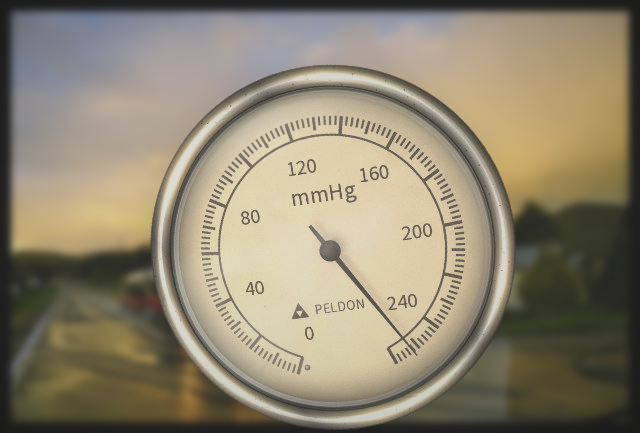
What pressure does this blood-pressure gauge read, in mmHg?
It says 252 mmHg
